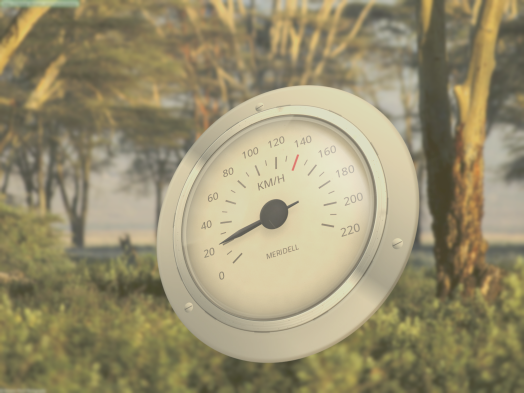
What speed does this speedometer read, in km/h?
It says 20 km/h
